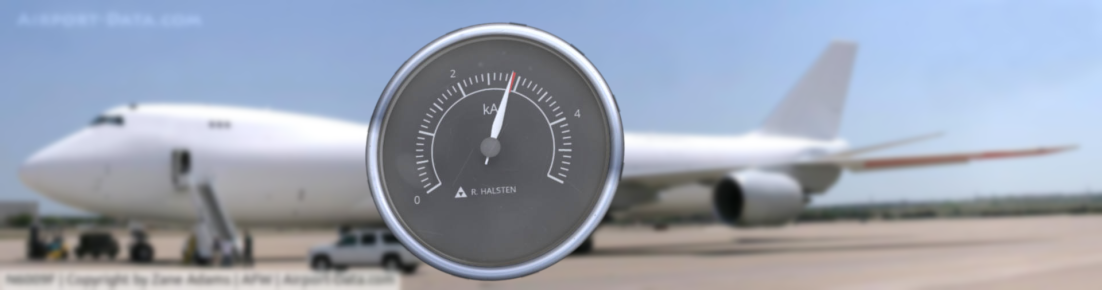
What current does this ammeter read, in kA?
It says 2.9 kA
